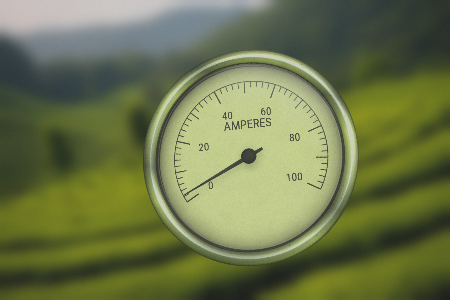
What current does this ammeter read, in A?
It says 2 A
